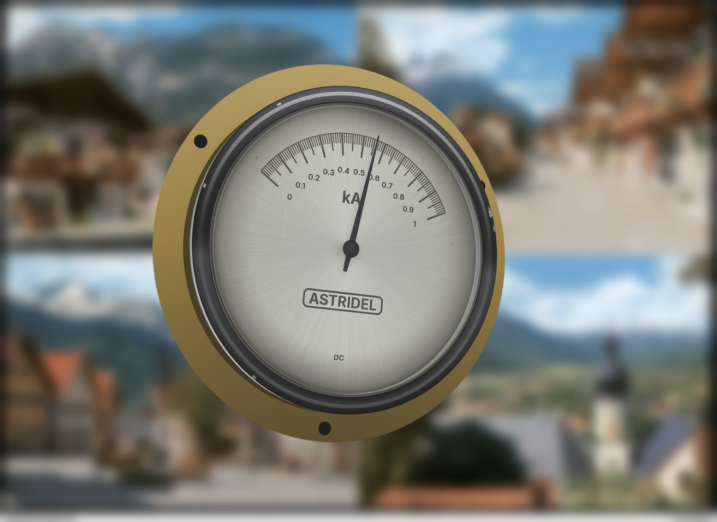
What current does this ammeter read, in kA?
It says 0.55 kA
